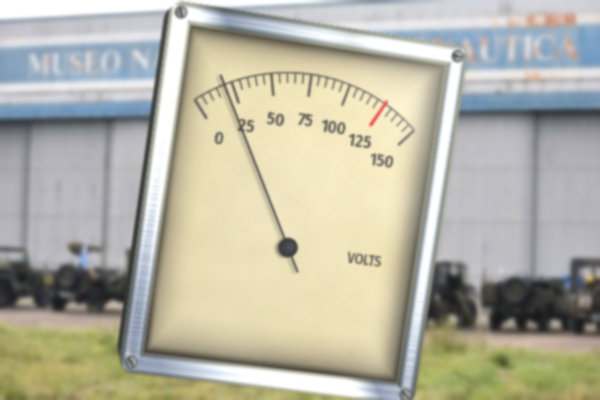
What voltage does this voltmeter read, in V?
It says 20 V
